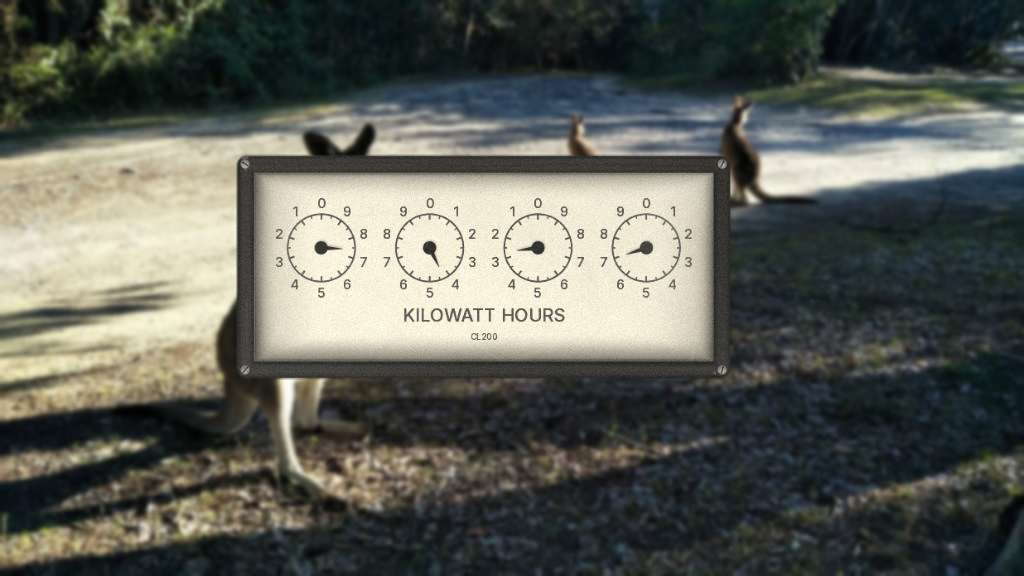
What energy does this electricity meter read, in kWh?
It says 7427 kWh
